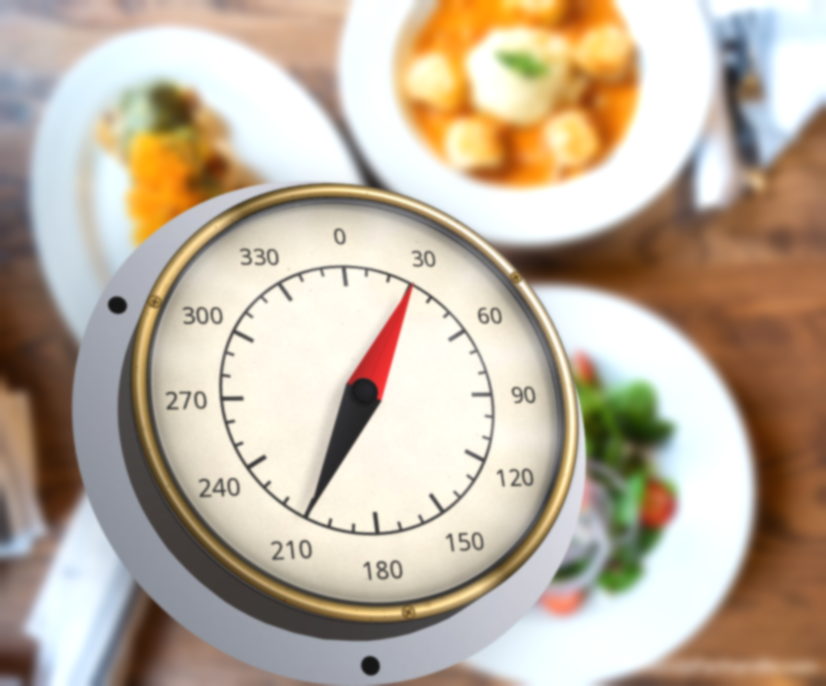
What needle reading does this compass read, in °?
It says 30 °
